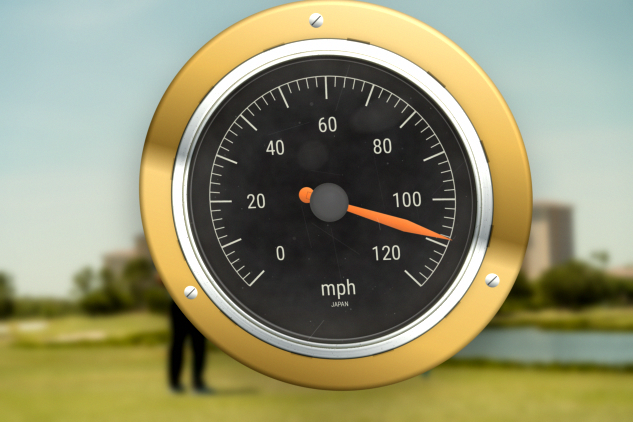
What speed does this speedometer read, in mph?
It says 108 mph
